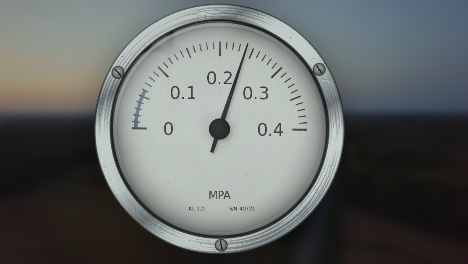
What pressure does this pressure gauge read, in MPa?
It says 0.24 MPa
